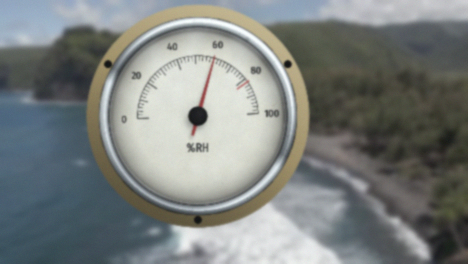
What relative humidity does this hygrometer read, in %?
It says 60 %
